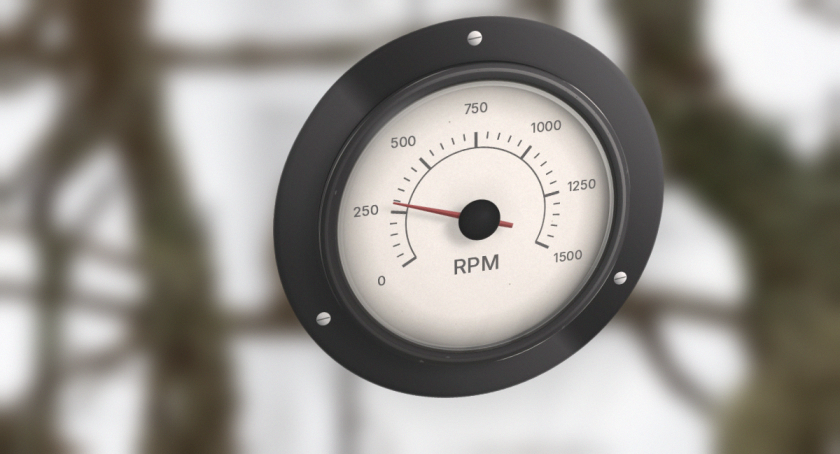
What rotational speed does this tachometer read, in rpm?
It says 300 rpm
